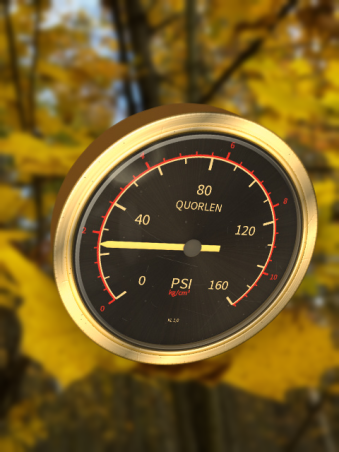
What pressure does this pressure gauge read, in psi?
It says 25 psi
